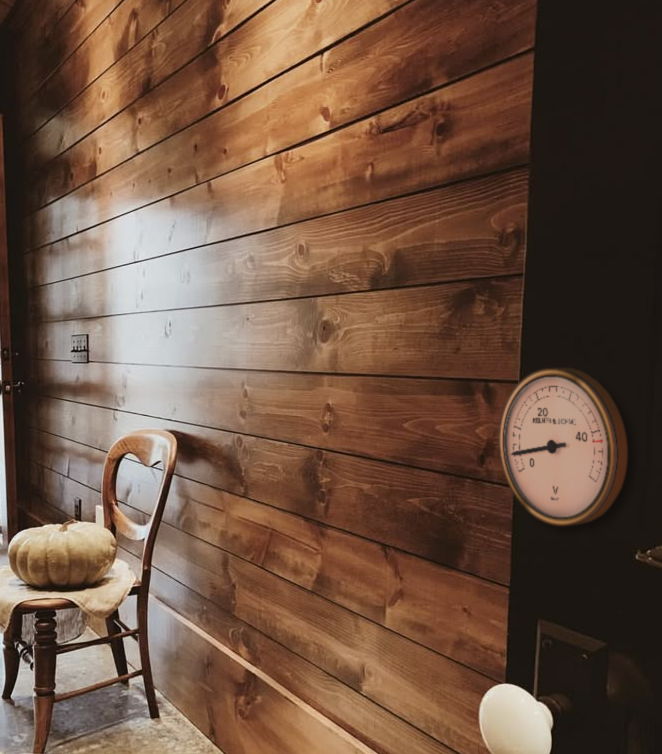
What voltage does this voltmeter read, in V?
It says 4 V
